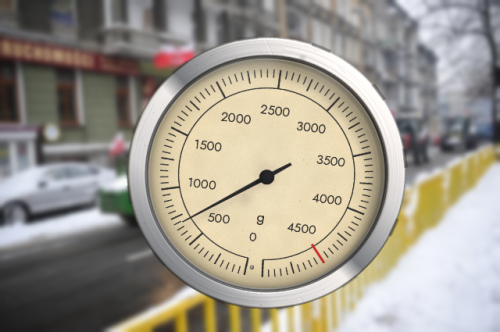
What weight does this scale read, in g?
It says 700 g
